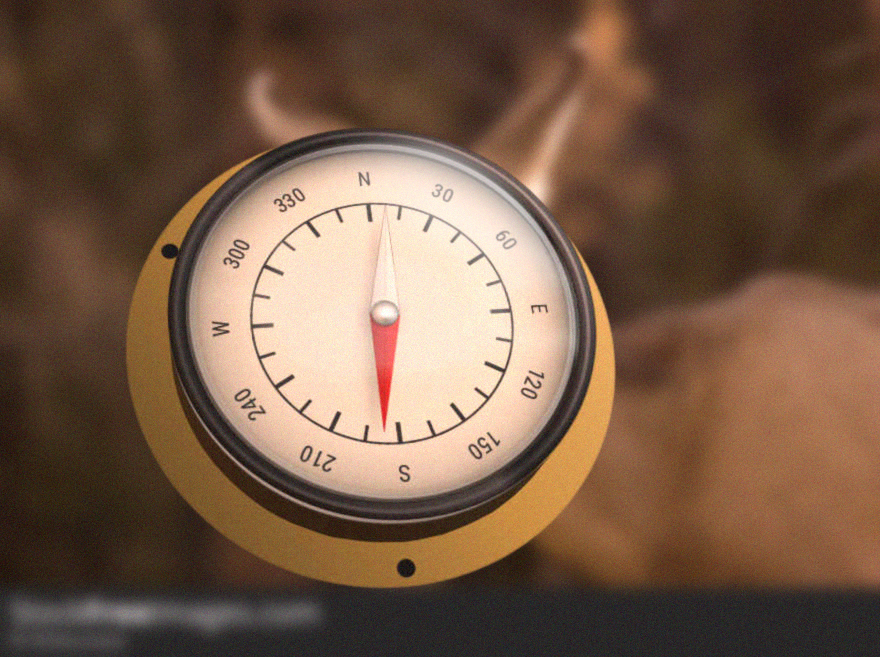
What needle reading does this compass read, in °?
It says 187.5 °
